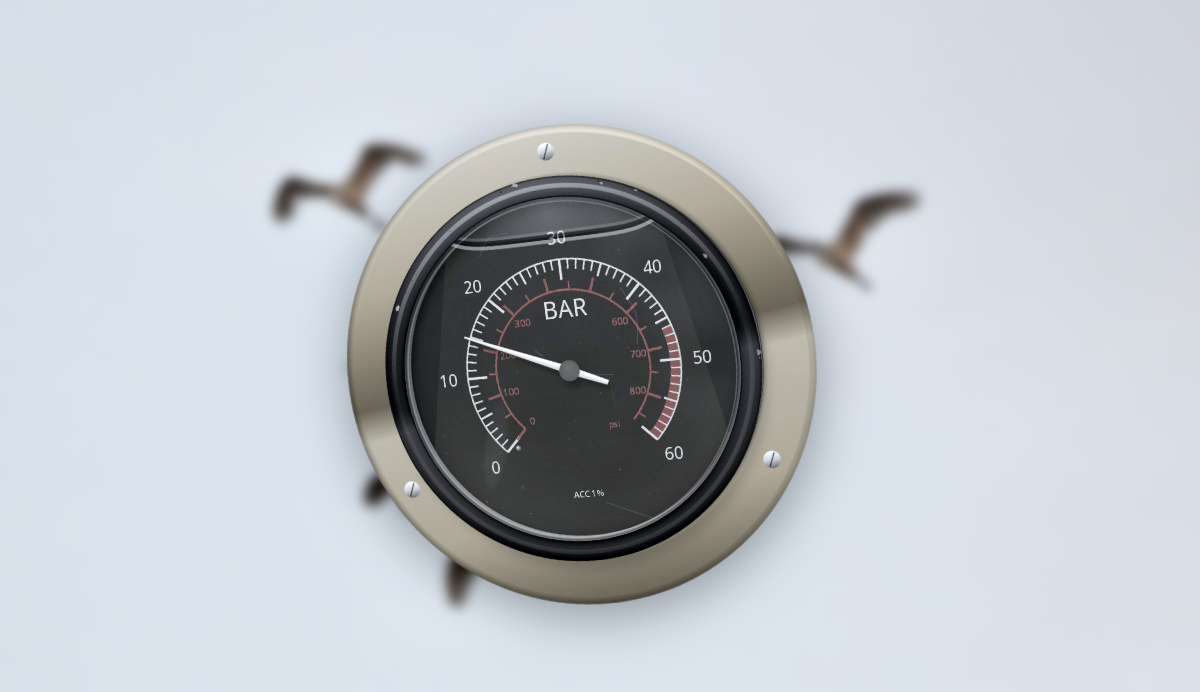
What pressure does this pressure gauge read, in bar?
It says 15 bar
